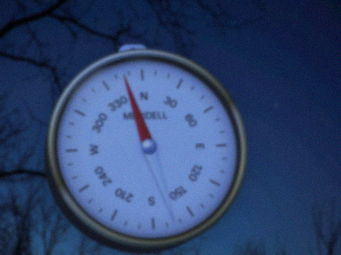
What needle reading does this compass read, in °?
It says 345 °
